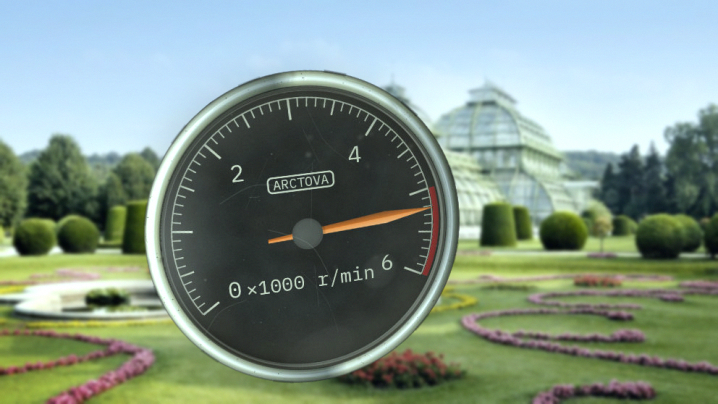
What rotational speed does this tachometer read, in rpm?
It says 5200 rpm
